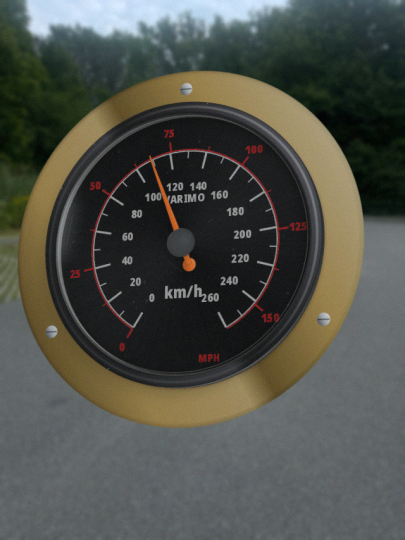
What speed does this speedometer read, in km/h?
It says 110 km/h
